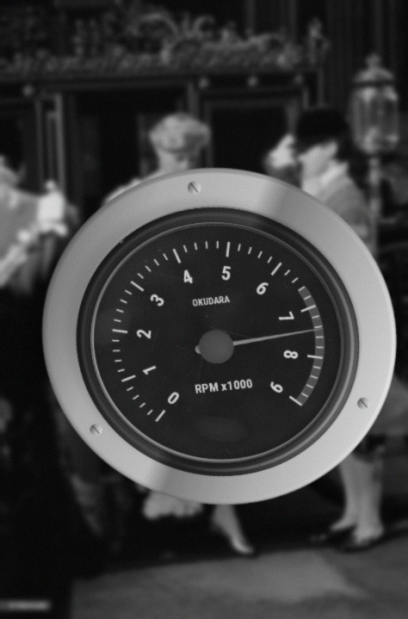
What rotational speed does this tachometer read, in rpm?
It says 7400 rpm
